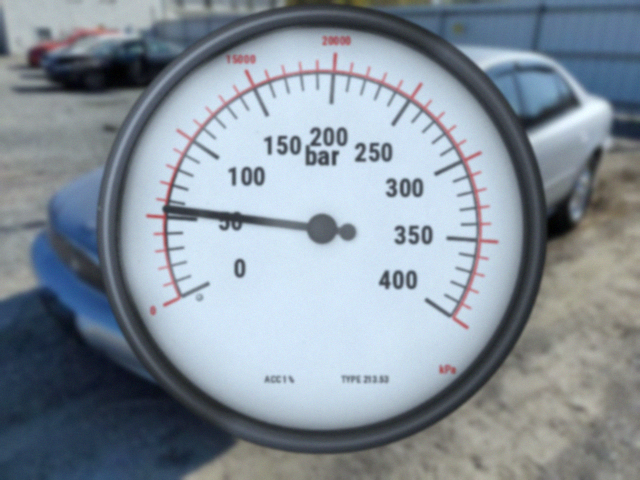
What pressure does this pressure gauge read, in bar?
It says 55 bar
